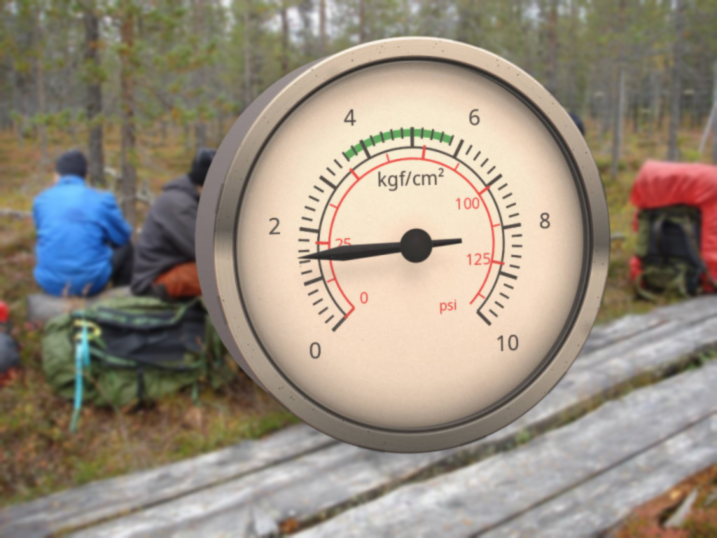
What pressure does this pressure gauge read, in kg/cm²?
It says 1.5 kg/cm²
